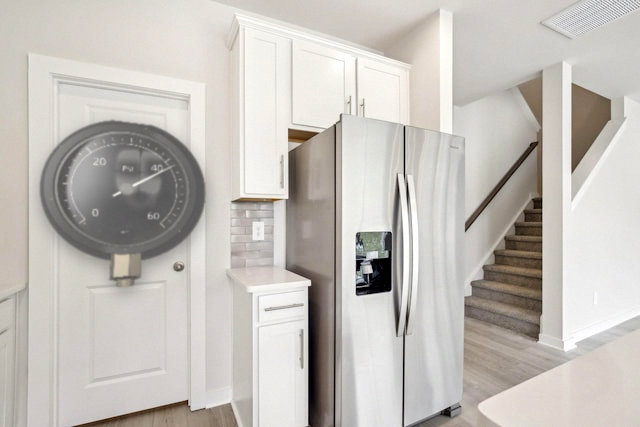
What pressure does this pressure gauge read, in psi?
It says 42 psi
